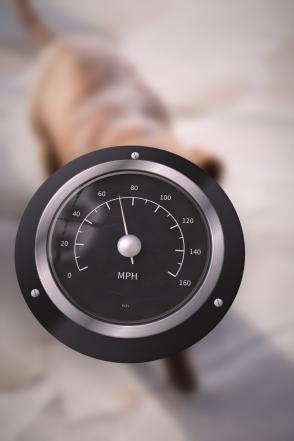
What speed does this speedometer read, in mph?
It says 70 mph
